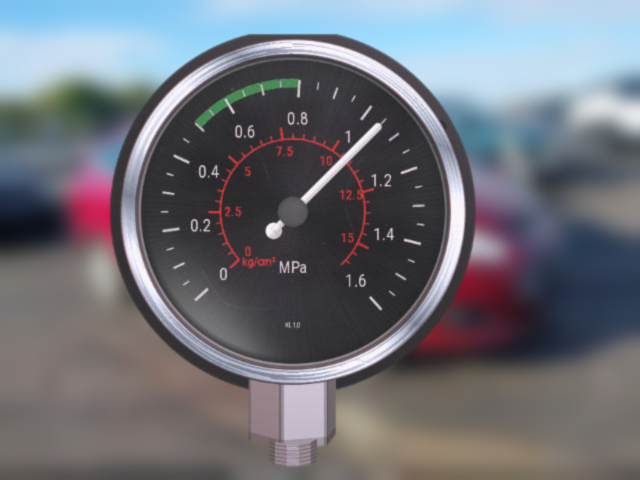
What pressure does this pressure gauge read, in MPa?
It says 1.05 MPa
